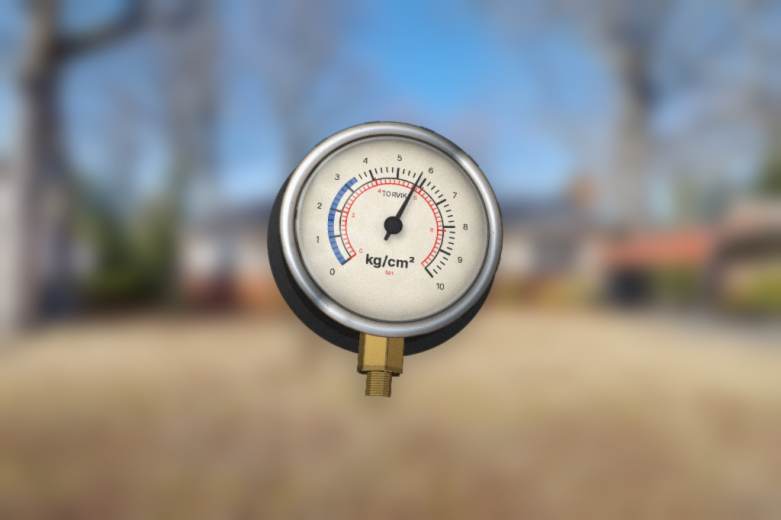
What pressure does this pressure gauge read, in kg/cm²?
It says 5.8 kg/cm²
